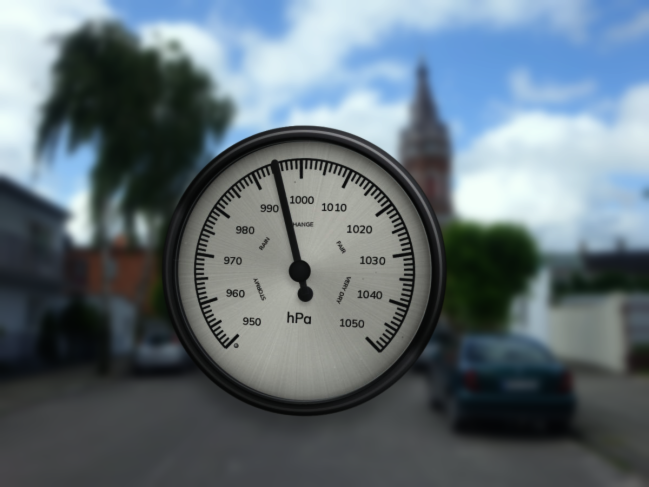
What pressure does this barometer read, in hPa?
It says 995 hPa
